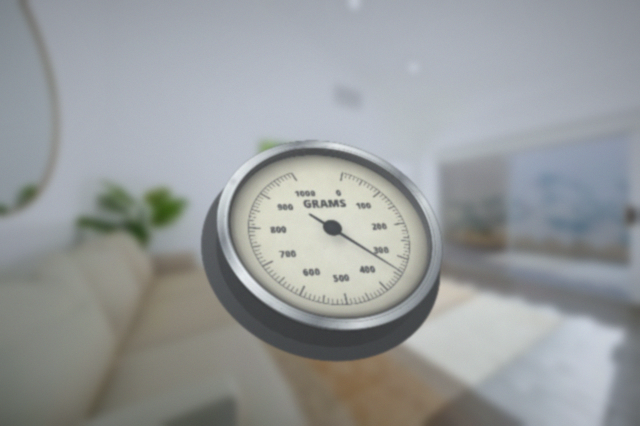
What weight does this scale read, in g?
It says 350 g
